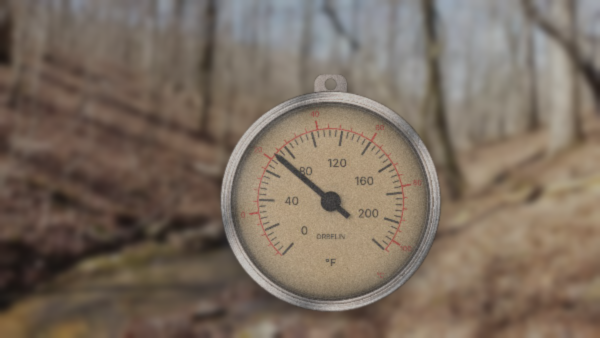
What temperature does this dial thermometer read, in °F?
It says 72 °F
